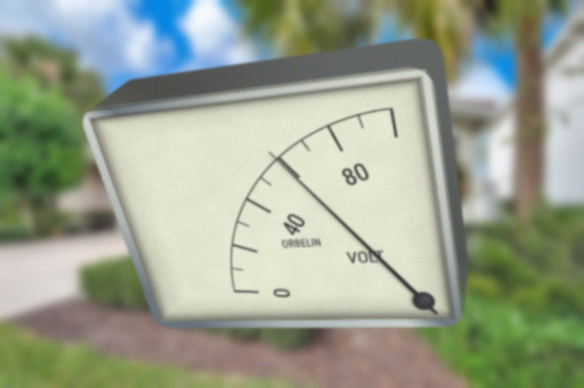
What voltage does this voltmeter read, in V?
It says 60 V
